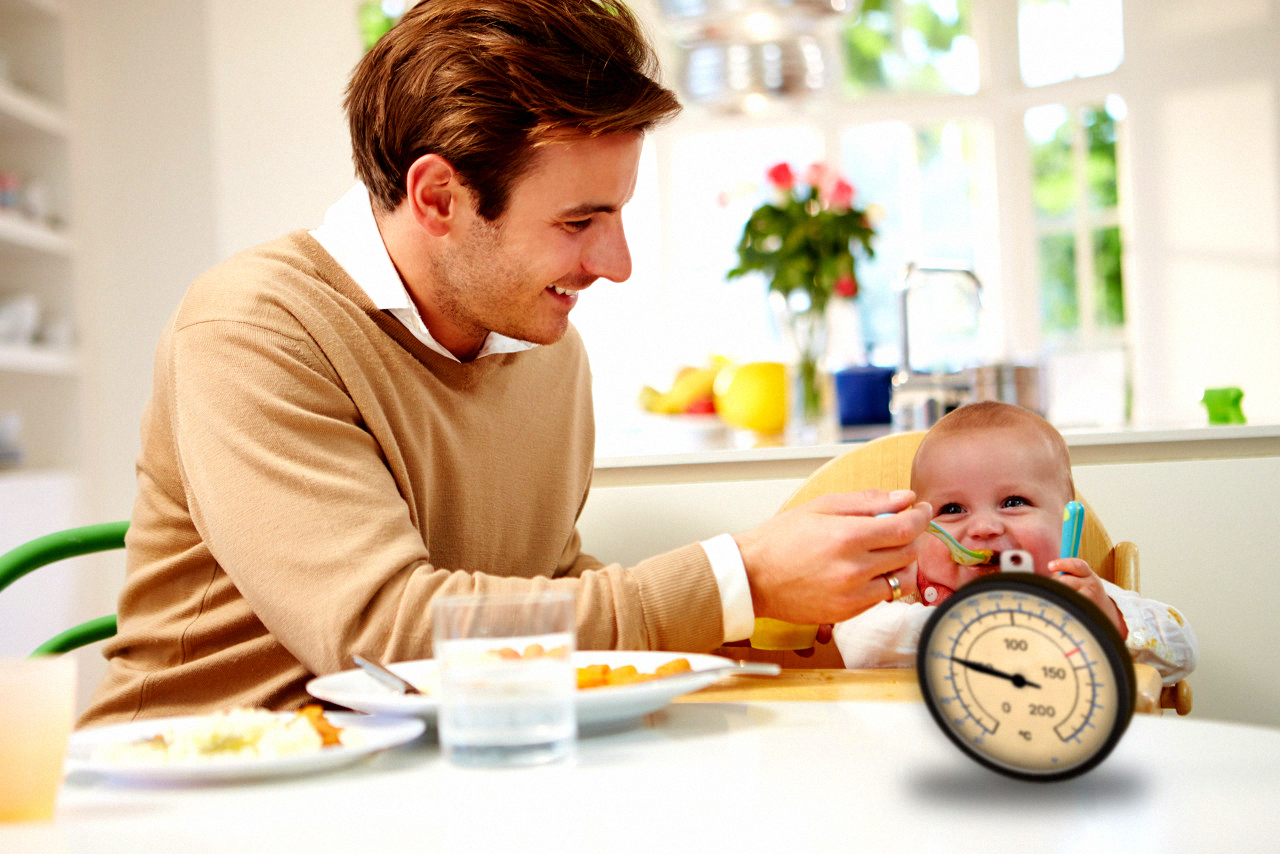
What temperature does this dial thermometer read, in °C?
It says 50 °C
